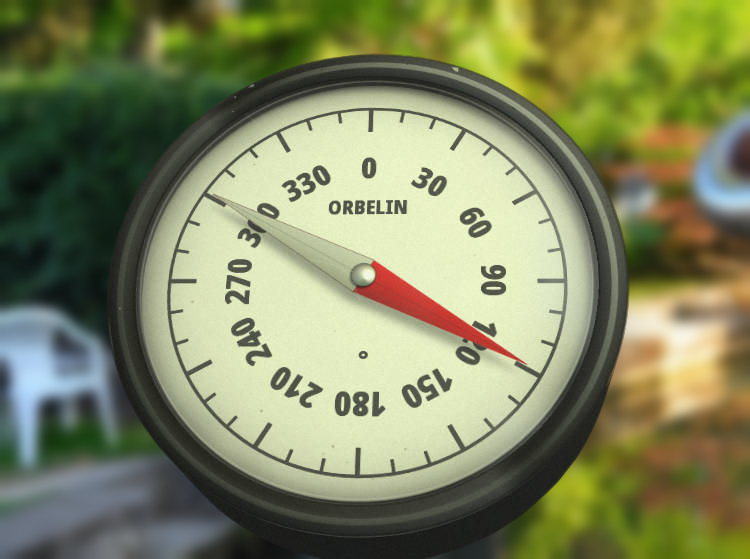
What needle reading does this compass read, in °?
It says 120 °
